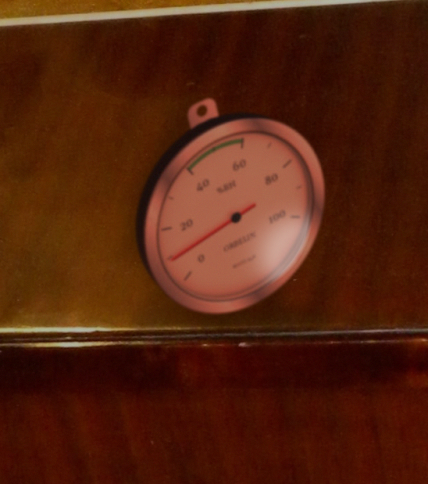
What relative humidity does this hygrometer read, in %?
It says 10 %
